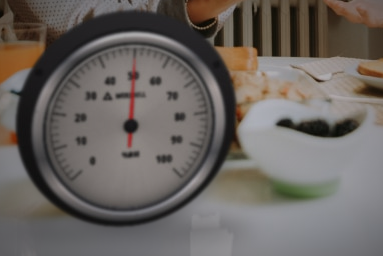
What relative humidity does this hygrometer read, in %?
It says 50 %
